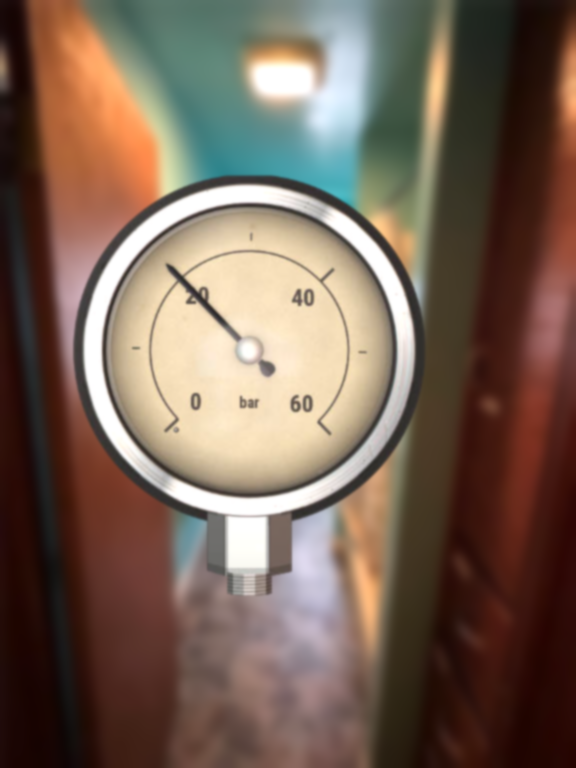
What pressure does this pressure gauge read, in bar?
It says 20 bar
